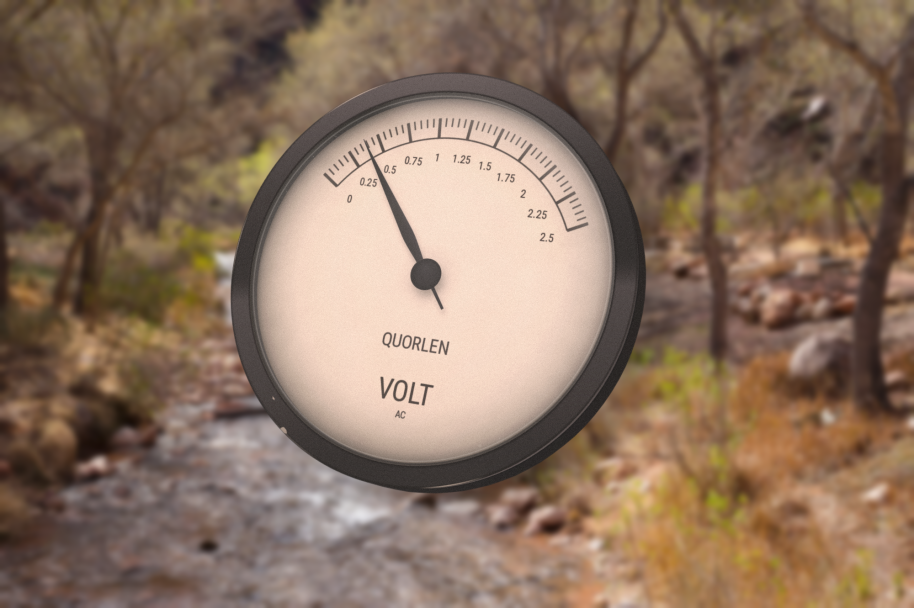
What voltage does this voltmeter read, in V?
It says 0.4 V
